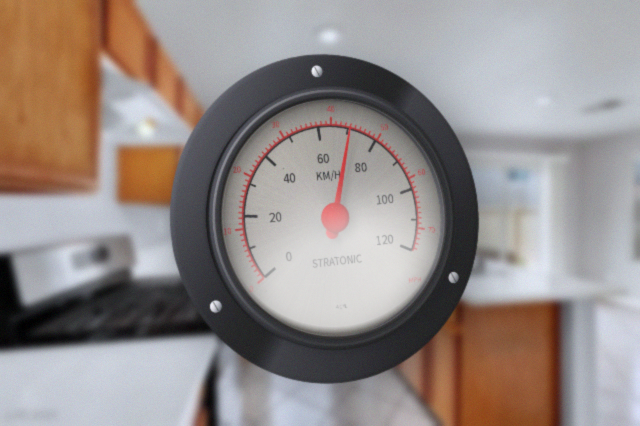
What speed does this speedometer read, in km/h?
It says 70 km/h
